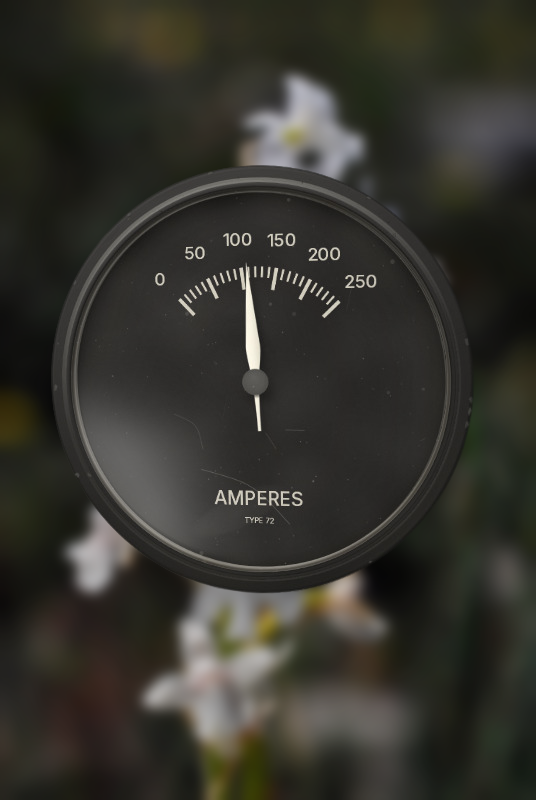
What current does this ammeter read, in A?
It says 110 A
